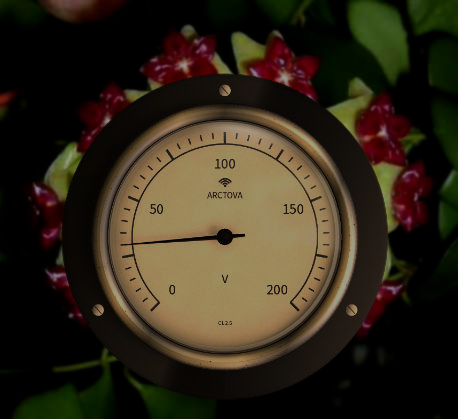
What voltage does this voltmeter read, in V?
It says 30 V
